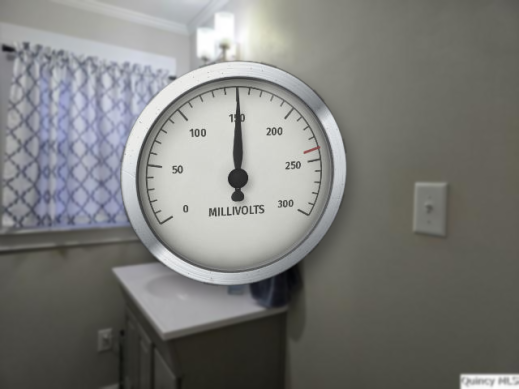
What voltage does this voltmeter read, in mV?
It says 150 mV
